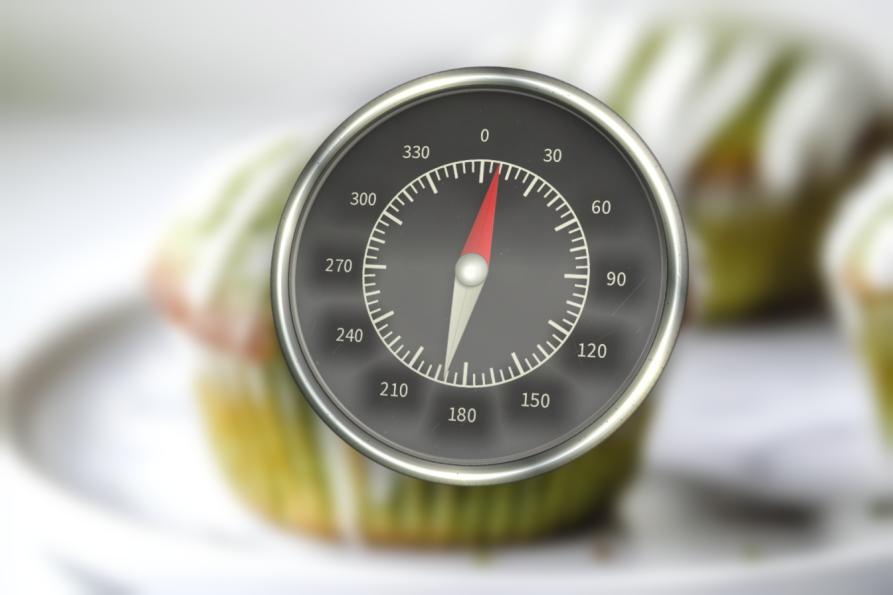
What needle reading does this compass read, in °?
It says 10 °
